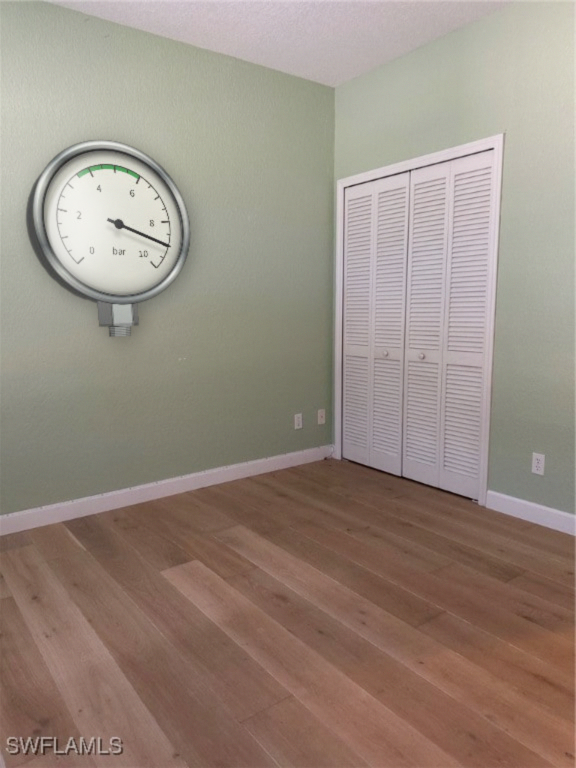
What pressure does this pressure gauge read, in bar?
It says 9 bar
